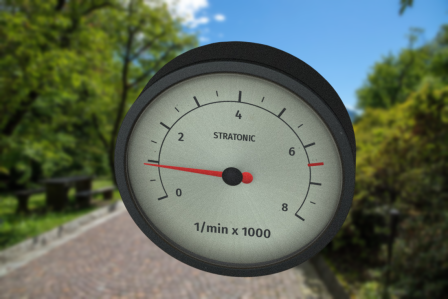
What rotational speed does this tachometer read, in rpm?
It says 1000 rpm
